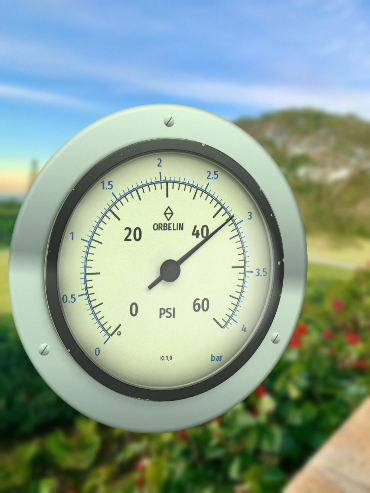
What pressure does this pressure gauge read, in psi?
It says 42 psi
